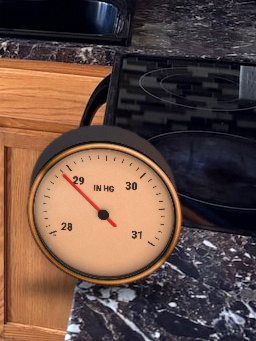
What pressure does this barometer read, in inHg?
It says 28.9 inHg
